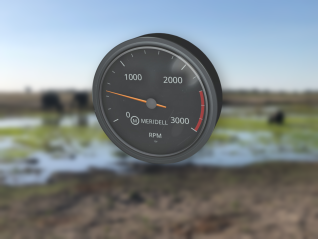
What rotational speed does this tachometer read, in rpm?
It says 500 rpm
